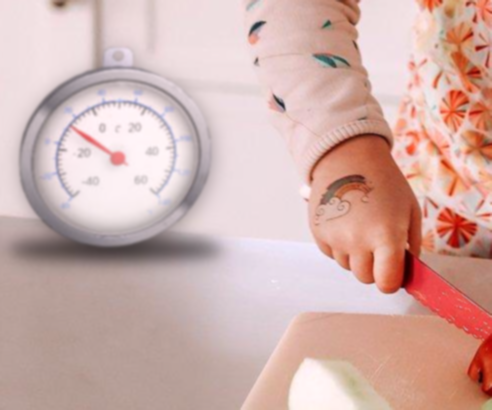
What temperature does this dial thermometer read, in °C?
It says -10 °C
